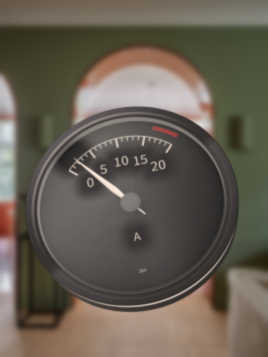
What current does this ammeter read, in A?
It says 2 A
